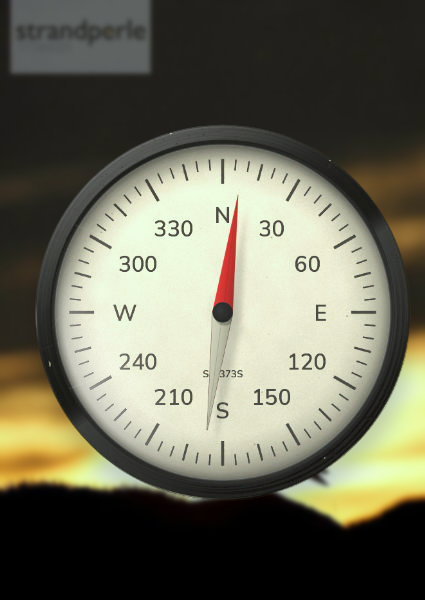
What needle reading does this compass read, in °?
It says 7.5 °
